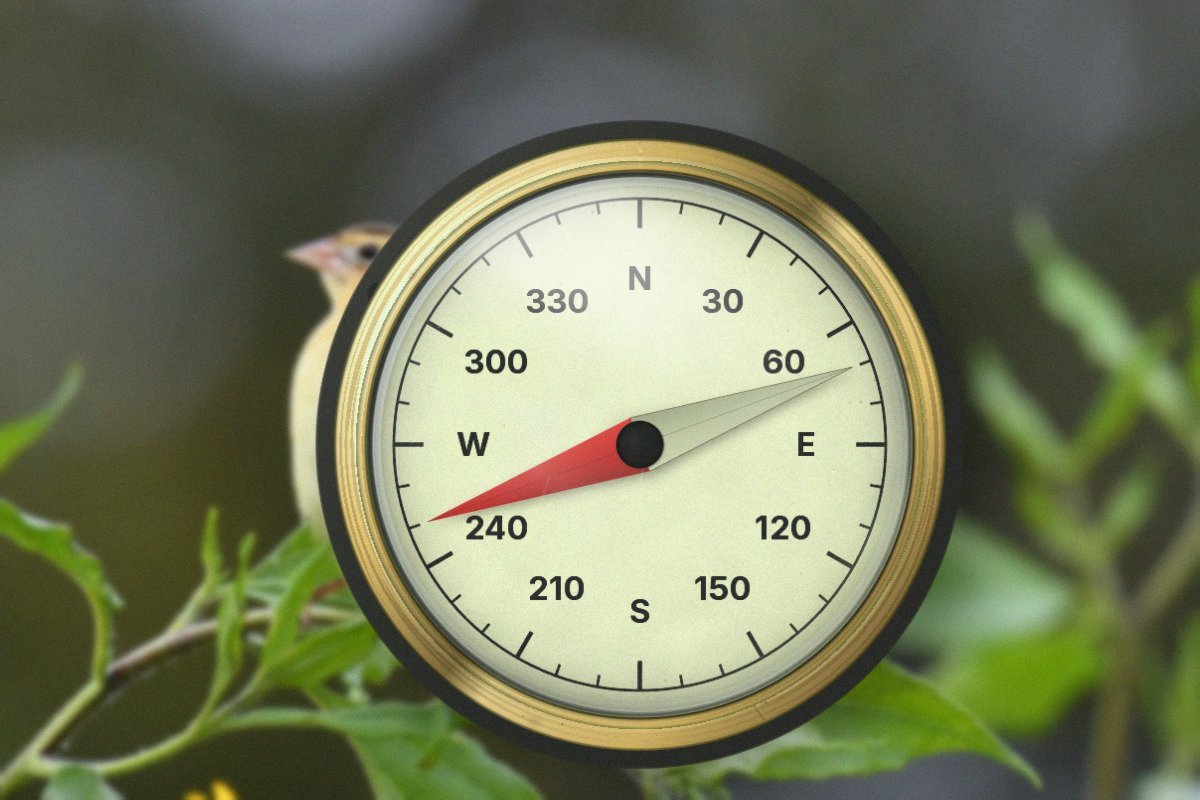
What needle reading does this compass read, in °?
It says 250 °
